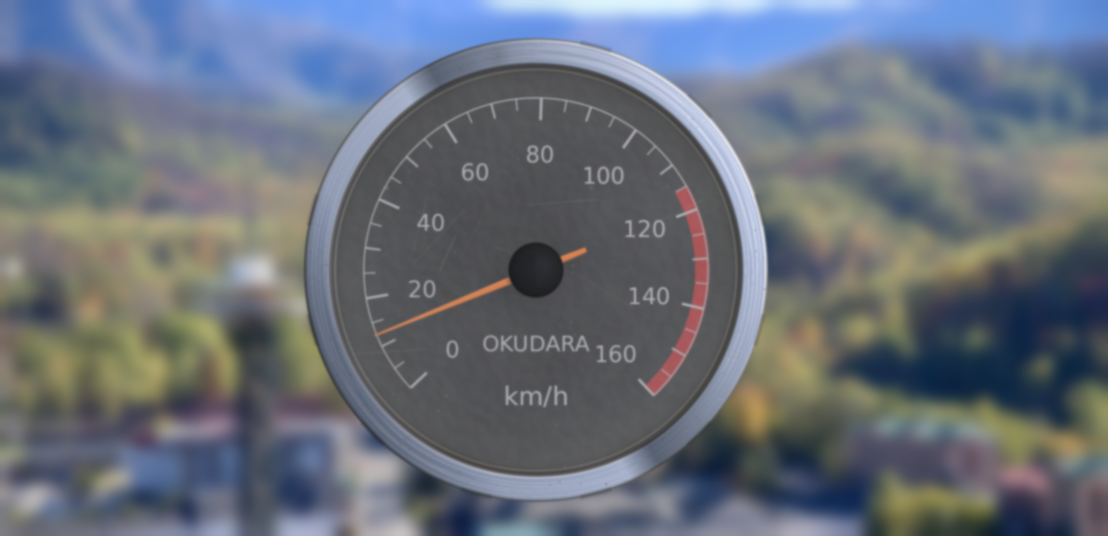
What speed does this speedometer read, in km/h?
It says 12.5 km/h
